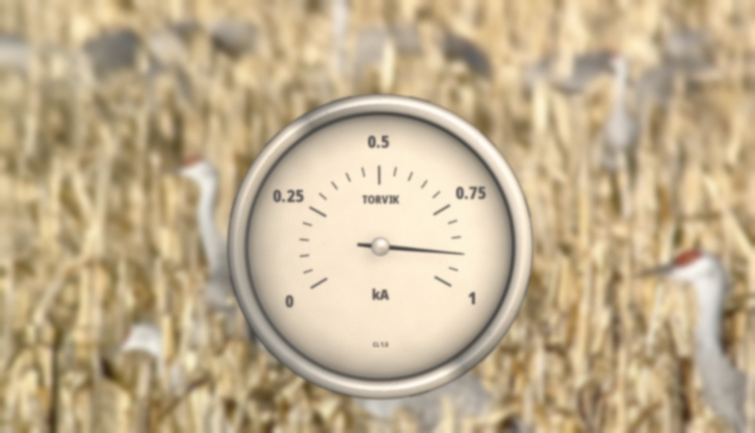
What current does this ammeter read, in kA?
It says 0.9 kA
